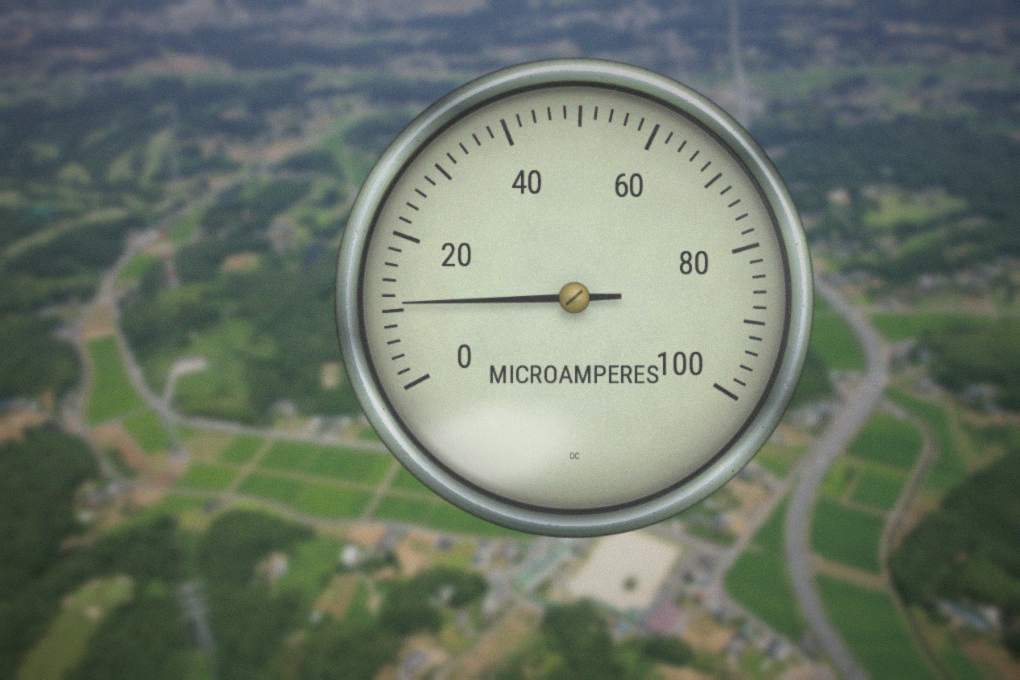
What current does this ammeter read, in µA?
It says 11 µA
